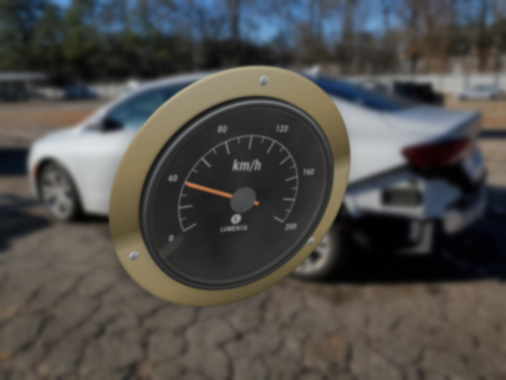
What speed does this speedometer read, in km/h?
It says 40 km/h
